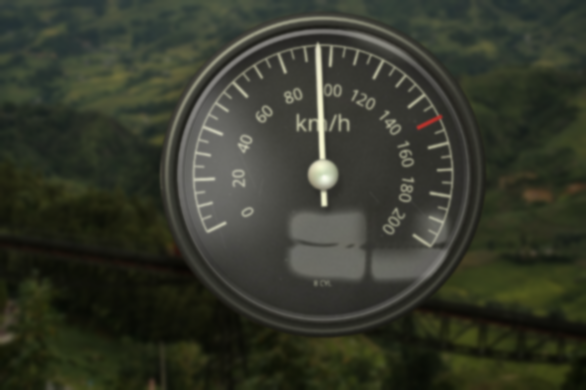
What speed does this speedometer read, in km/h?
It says 95 km/h
